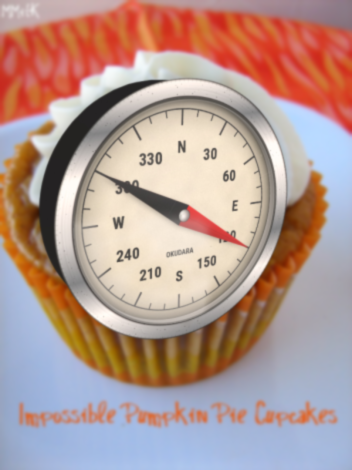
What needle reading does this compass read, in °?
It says 120 °
